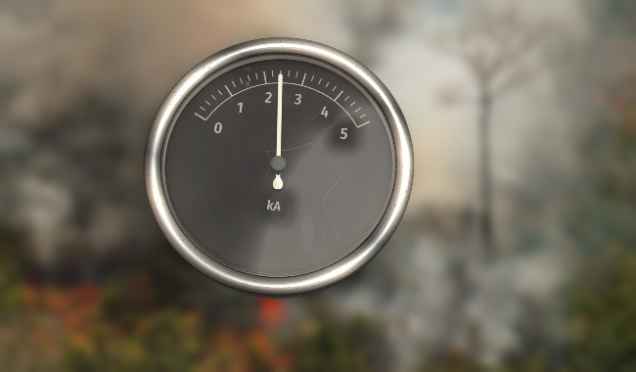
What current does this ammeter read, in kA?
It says 2.4 kA
